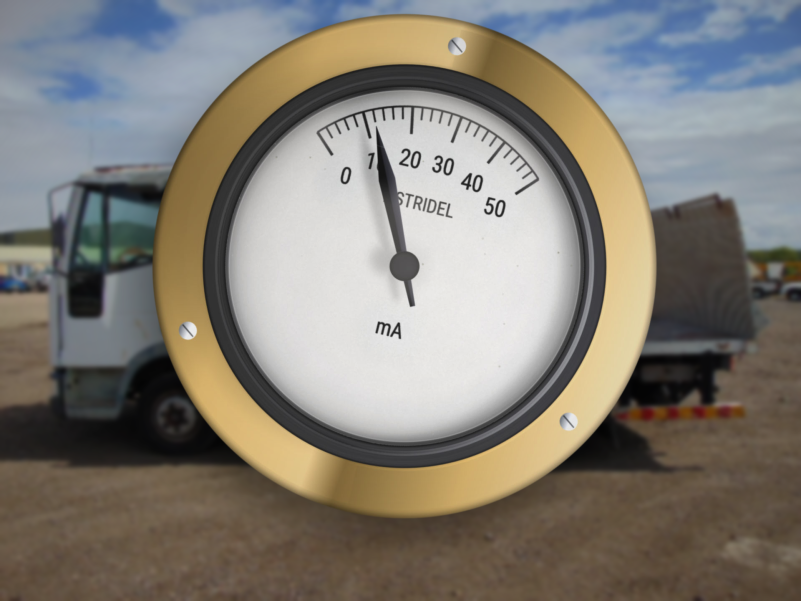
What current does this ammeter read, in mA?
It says 12 mA
